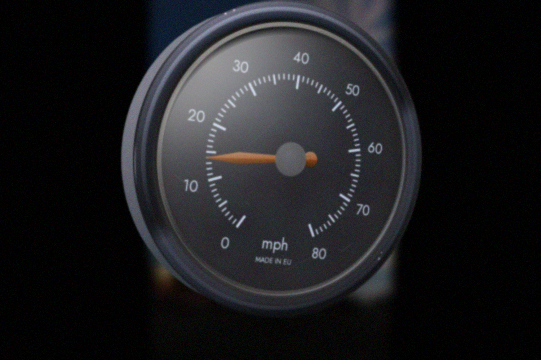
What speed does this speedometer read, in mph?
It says 14 mph
